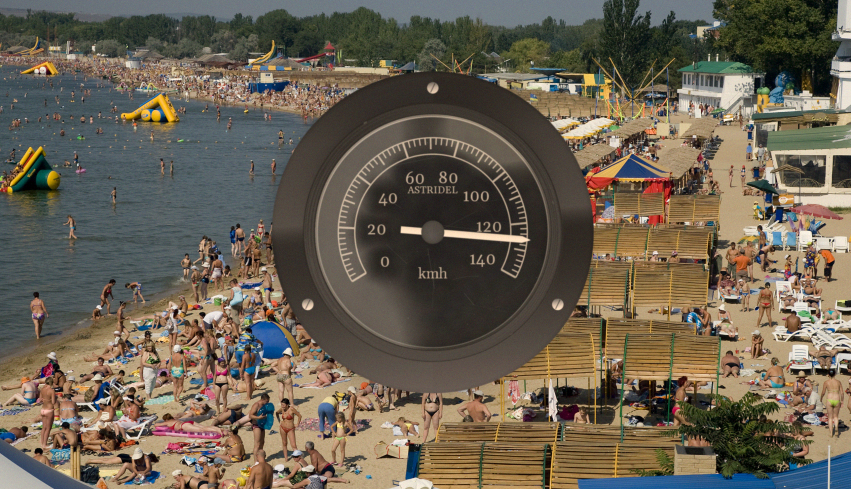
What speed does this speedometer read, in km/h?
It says 126 km/h
